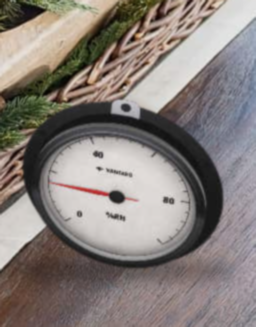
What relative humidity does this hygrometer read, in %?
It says 16 %
